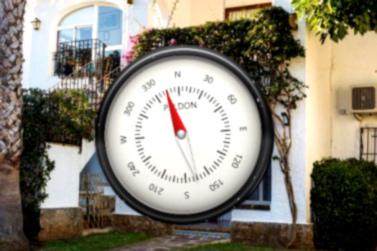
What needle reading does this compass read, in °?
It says 345 °
